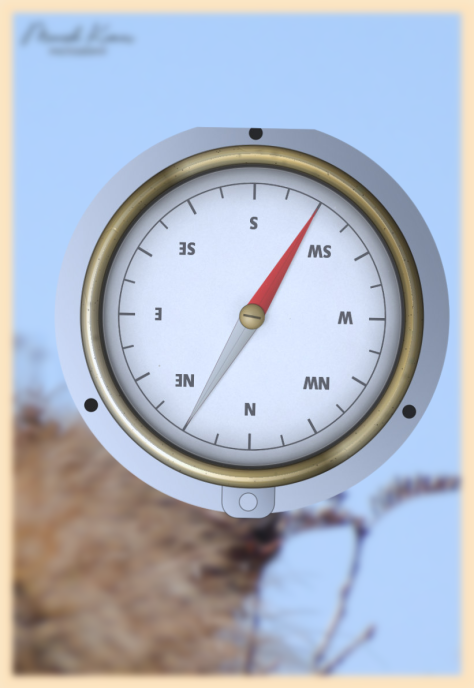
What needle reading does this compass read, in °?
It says 210 °
